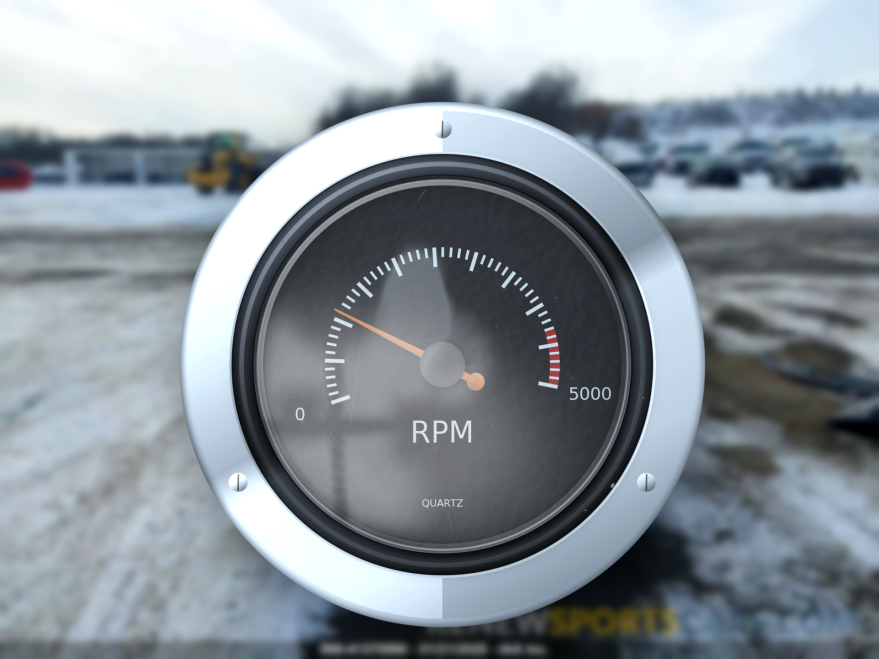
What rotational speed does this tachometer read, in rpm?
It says 1100 rpm
